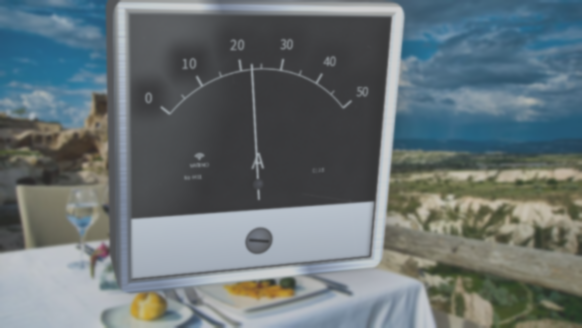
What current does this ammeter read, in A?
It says 22.5 A
